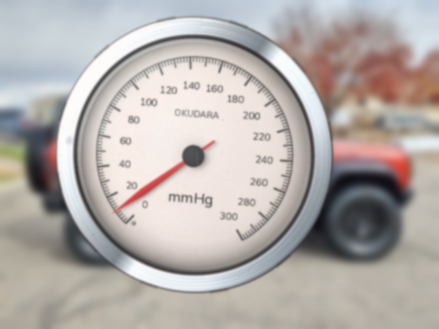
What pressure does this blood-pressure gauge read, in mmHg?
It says 10 mmHg
